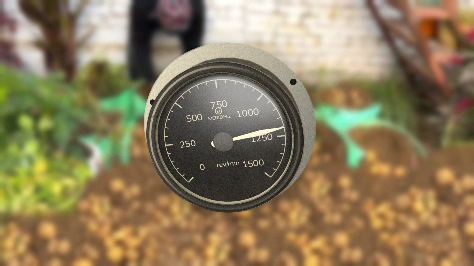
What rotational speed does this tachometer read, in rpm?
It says 1200 rpm
